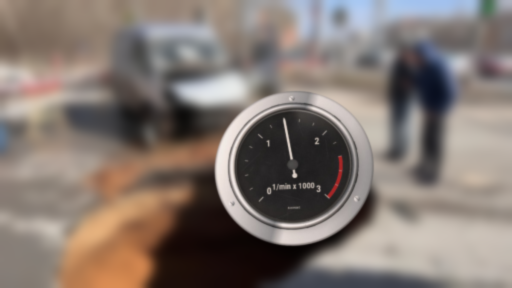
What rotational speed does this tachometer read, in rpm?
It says 1400 rpm
